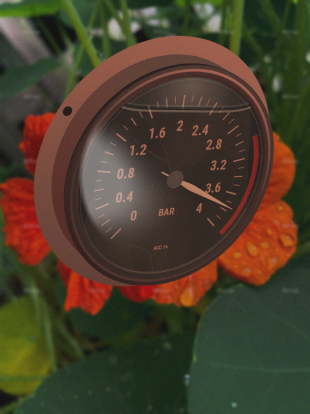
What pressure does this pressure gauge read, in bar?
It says 3.75 bar
